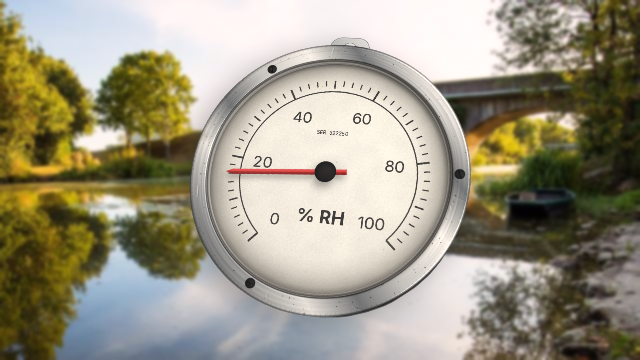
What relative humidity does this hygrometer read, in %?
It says 16 %
